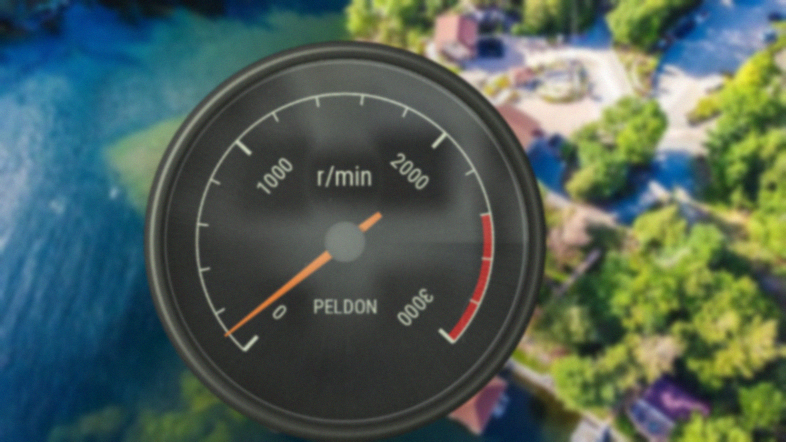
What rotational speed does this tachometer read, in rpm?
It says 100 rpm
